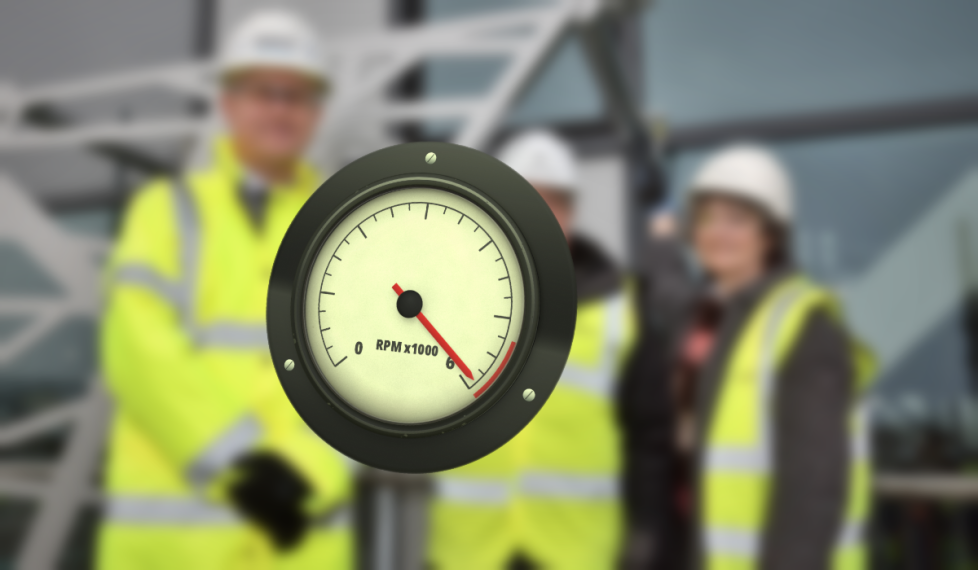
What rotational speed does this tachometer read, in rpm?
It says 5875 rpm
